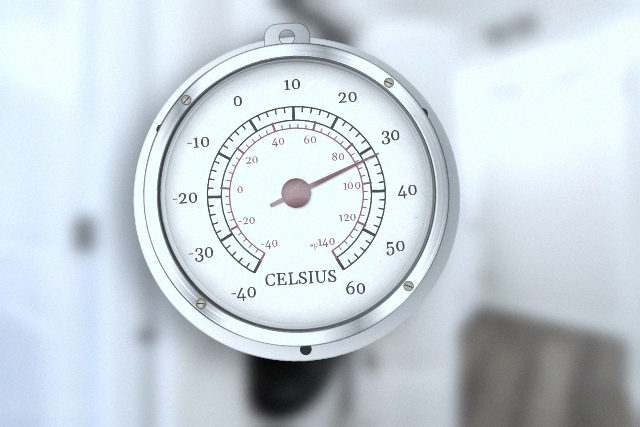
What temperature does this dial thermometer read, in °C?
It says 32 °C
